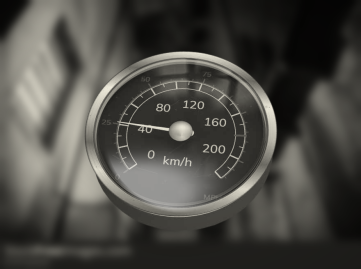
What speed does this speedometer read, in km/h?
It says 40 km/h
